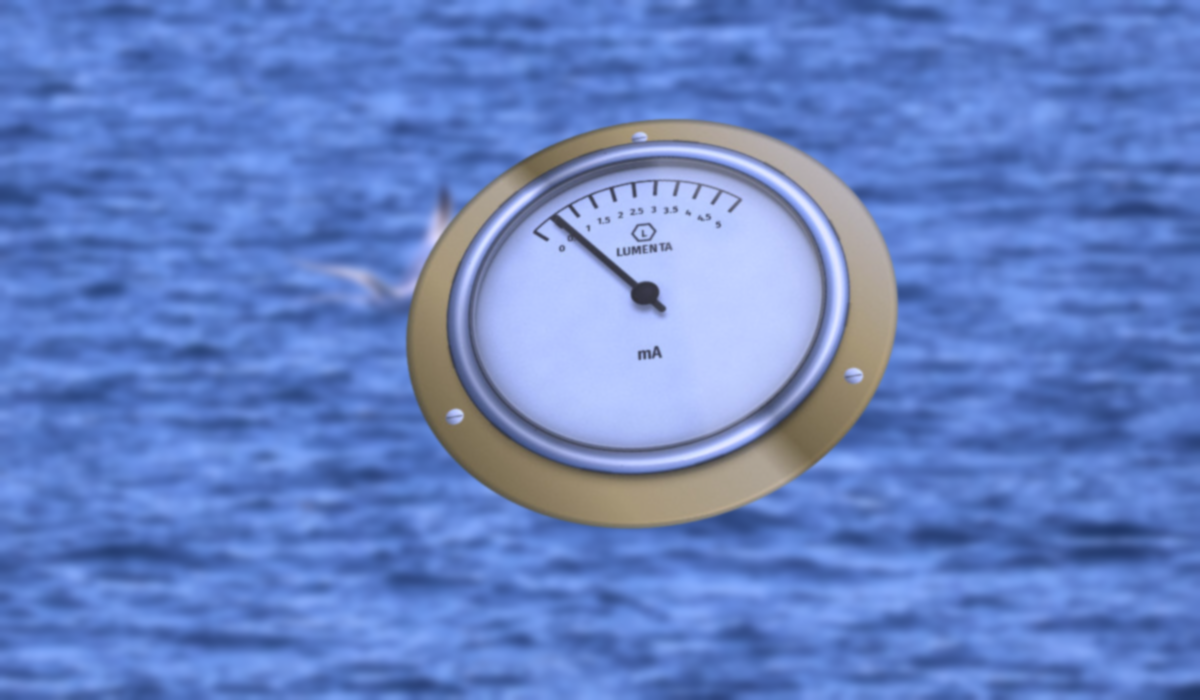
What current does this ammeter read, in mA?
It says 0.5 mA
